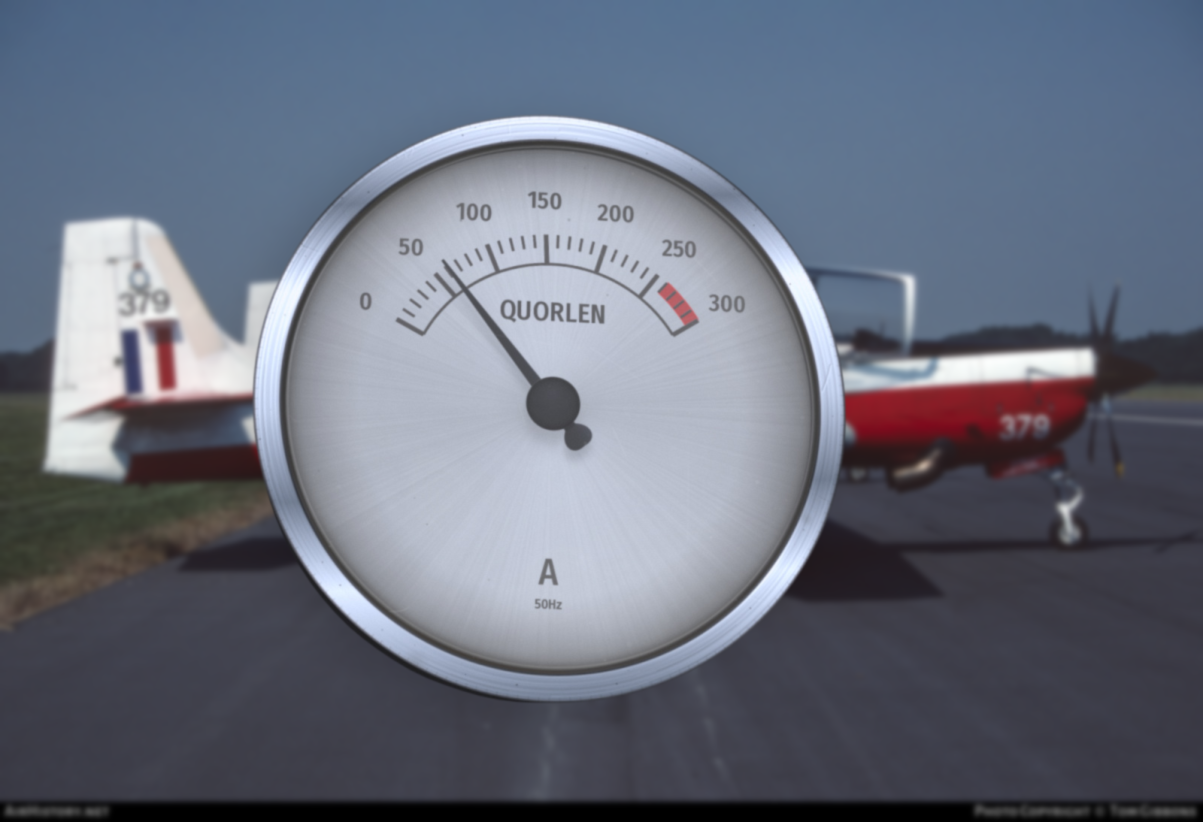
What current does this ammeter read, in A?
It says 60 A
